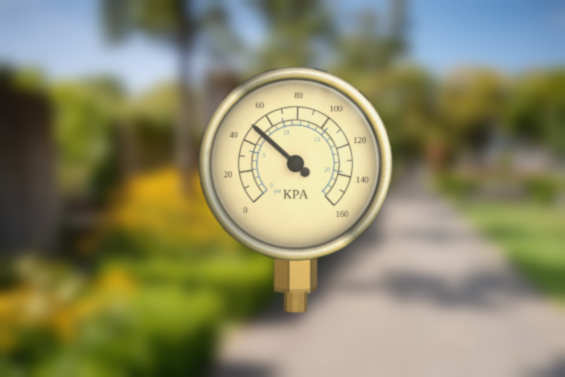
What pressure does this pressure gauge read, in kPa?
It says 50 kPa
